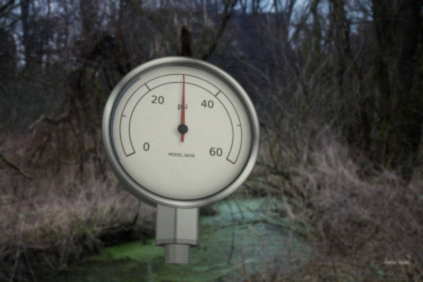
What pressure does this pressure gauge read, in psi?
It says 30 psi
